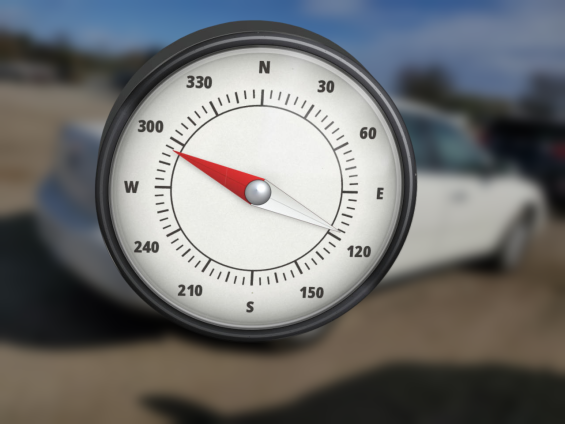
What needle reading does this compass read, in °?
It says 295 °
